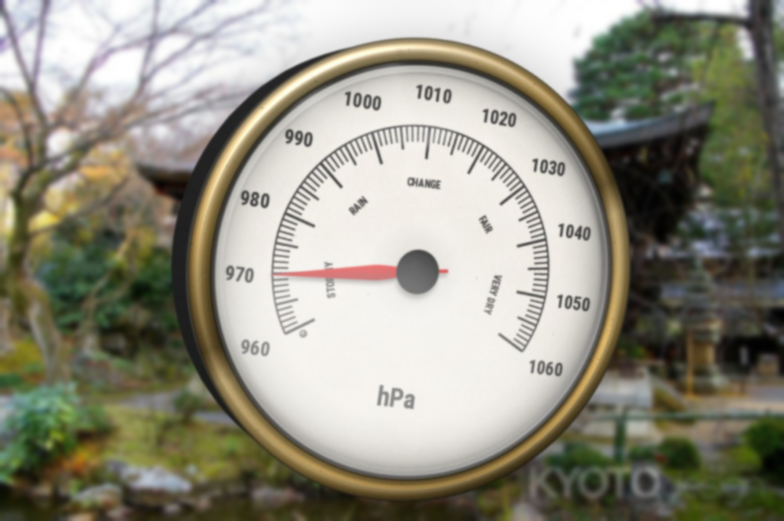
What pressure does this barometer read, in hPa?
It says 970 hPa
